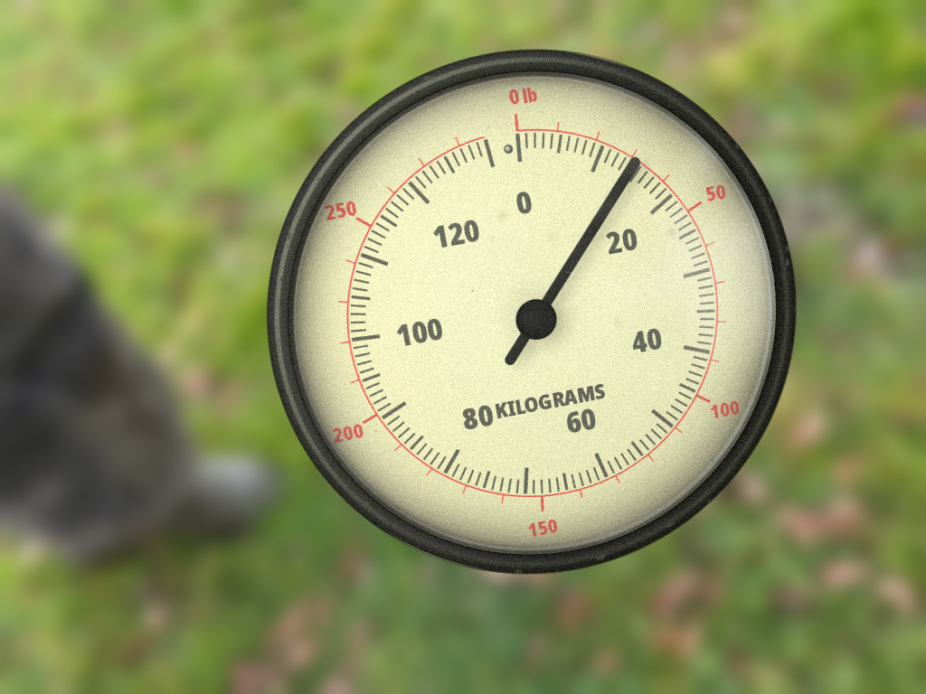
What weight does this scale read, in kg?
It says 14 kg
